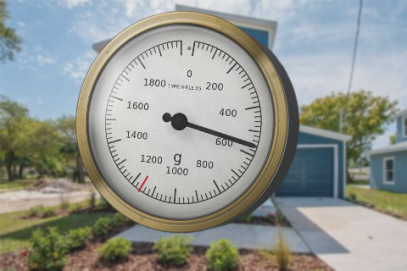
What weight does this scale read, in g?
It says 560 g
